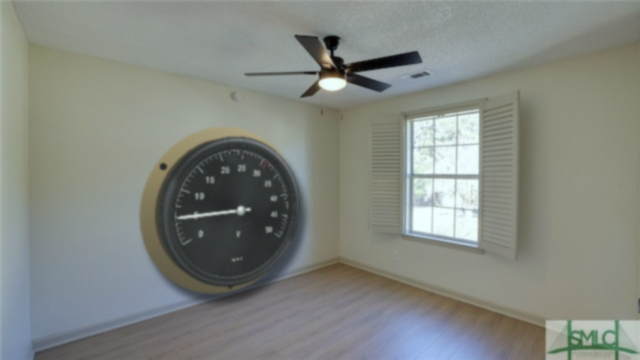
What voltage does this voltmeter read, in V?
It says 5 V
